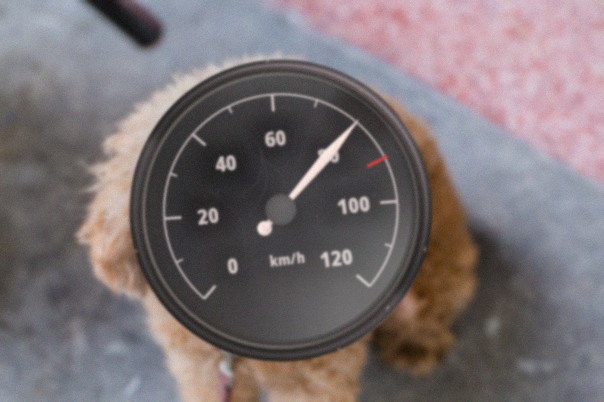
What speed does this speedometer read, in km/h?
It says 80 km/h
